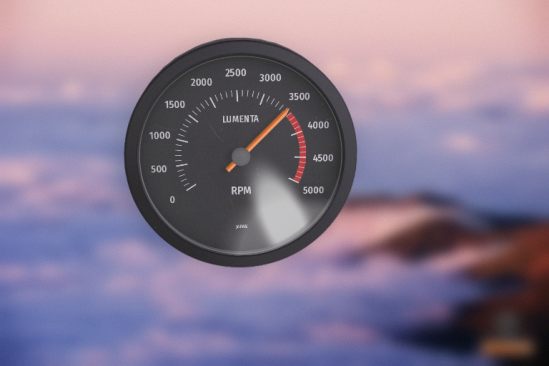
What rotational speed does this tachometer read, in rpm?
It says 3500 rpm
